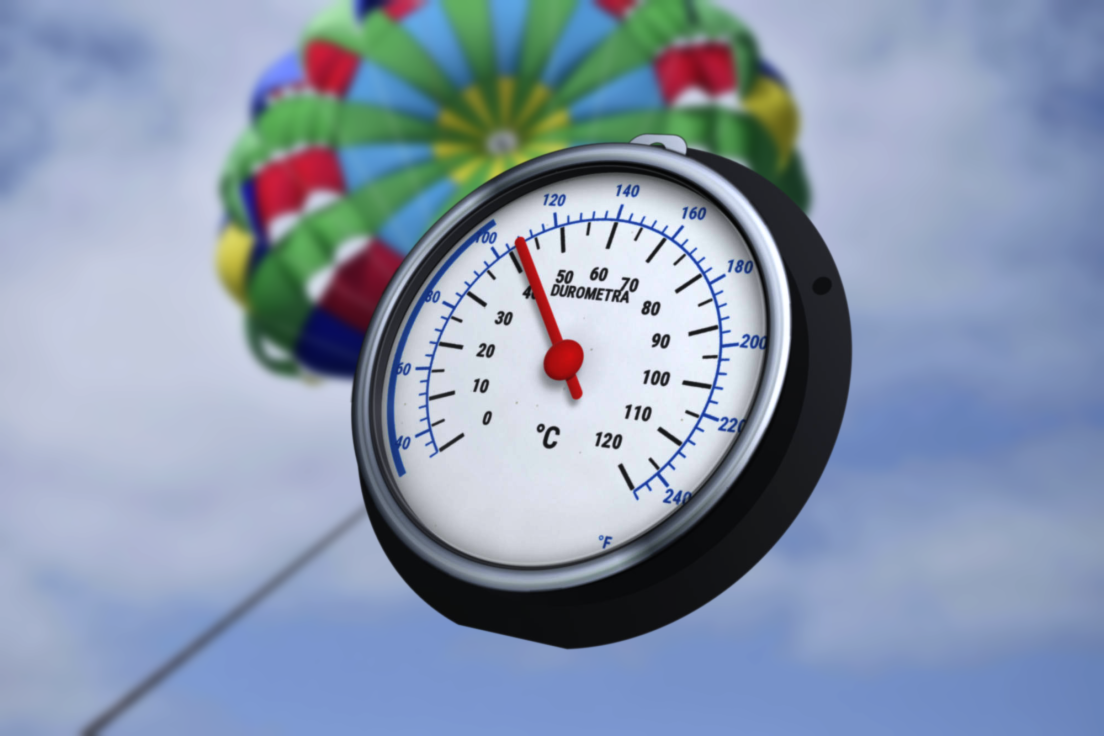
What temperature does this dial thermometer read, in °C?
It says 42.5 °C
